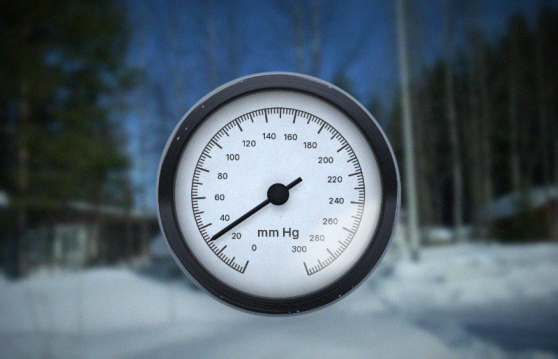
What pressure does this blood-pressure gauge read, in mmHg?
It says 30 mmHg
